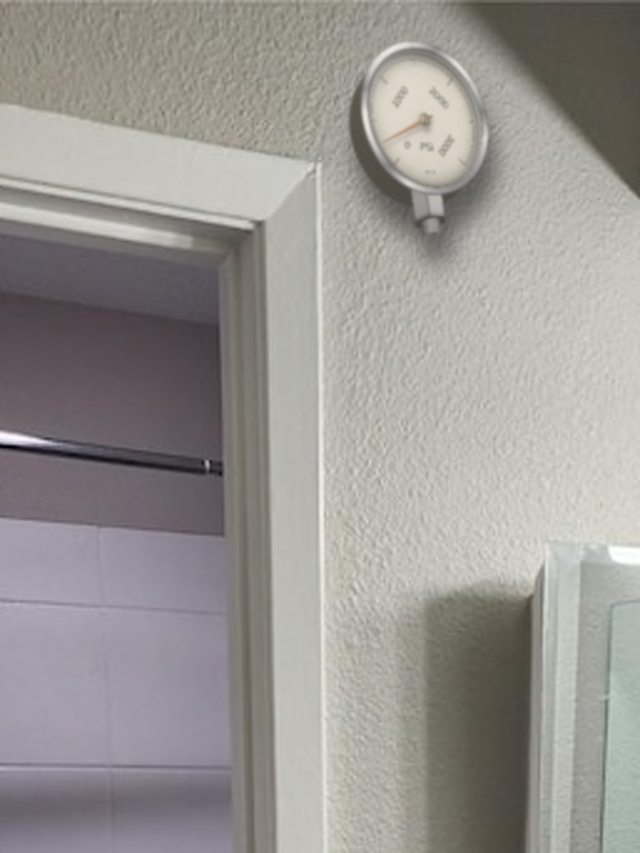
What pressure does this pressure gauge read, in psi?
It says 250 psi
